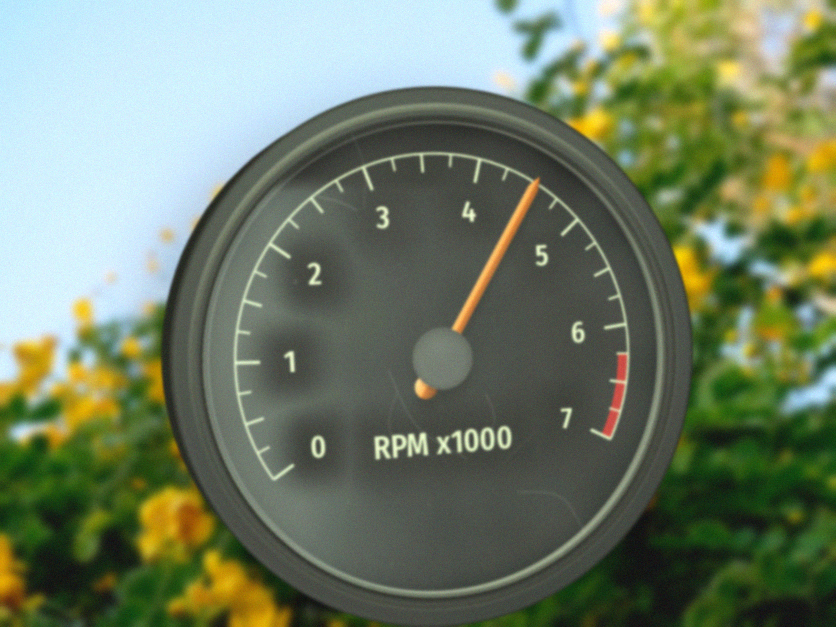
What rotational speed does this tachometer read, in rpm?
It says 4500 rpm
